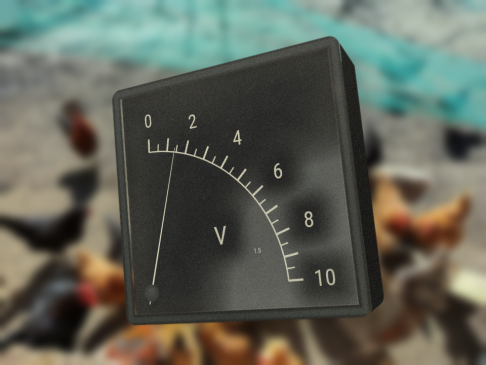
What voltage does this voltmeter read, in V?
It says 1.5 V
